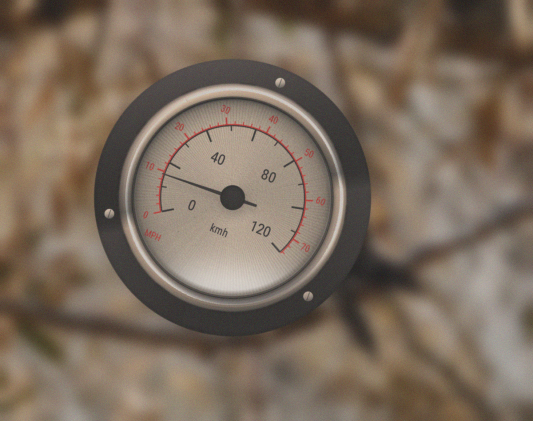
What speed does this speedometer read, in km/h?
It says 15 km/h
